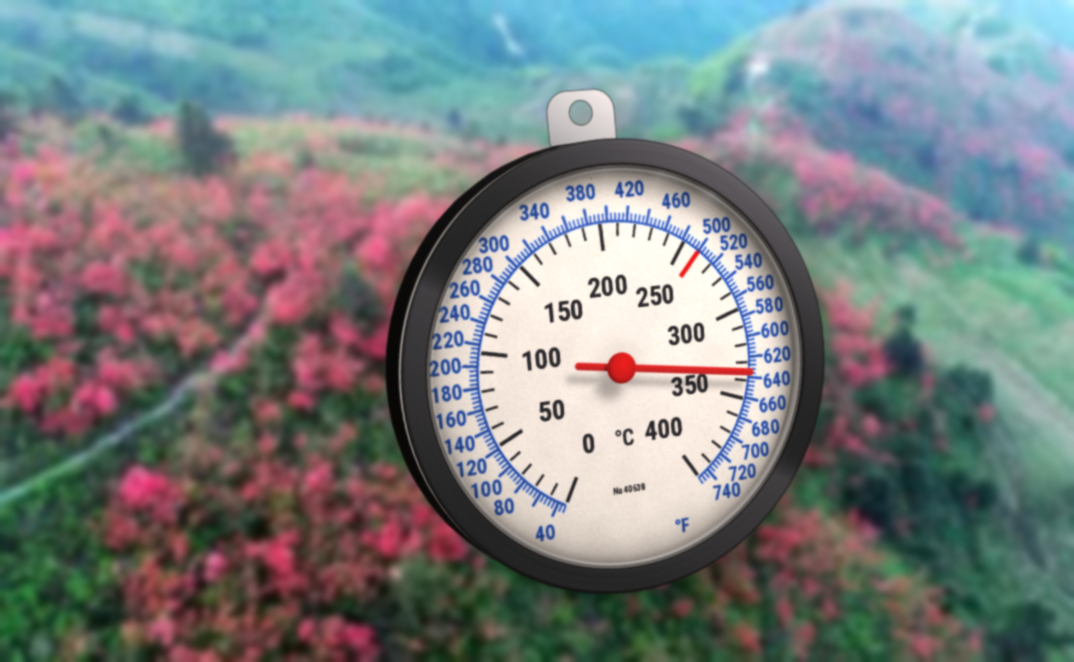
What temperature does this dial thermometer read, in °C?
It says 335 °C
